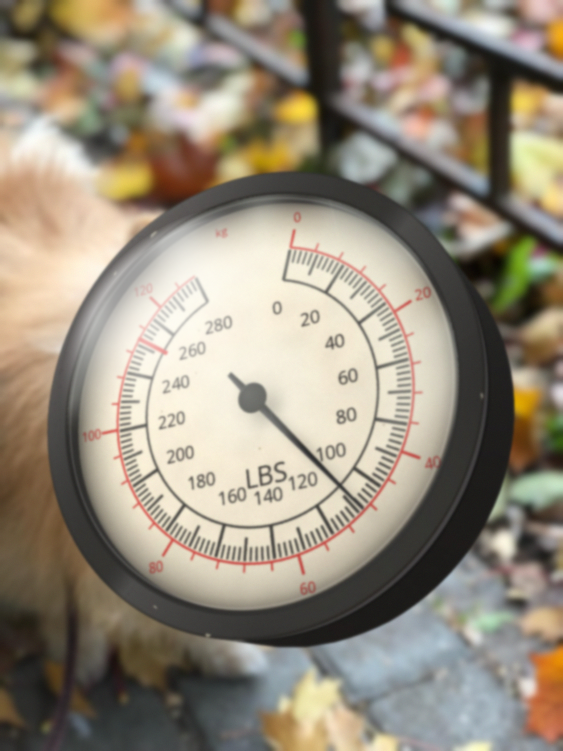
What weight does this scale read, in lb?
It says 108 lb
